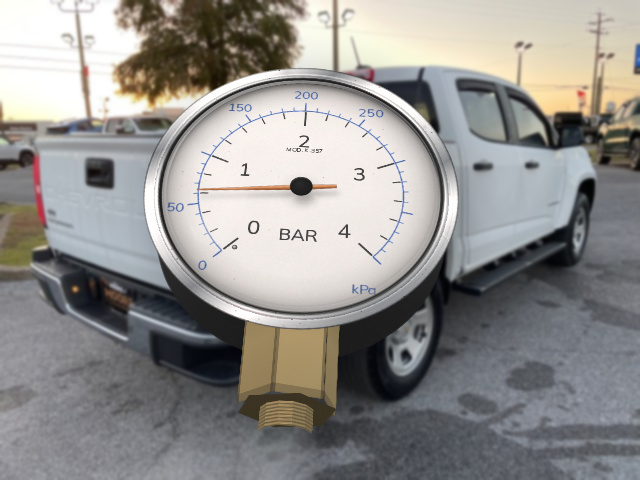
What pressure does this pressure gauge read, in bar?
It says 0.6 bar
